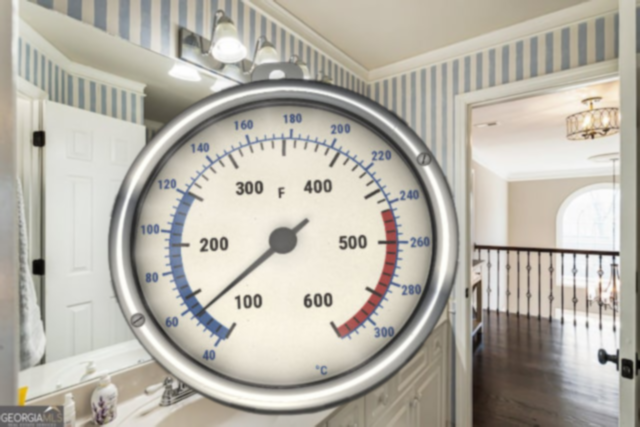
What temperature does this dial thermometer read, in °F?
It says 130 °F
